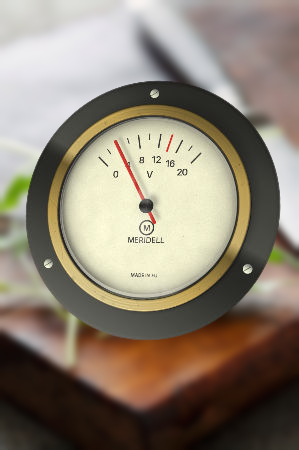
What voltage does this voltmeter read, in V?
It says 4 V
